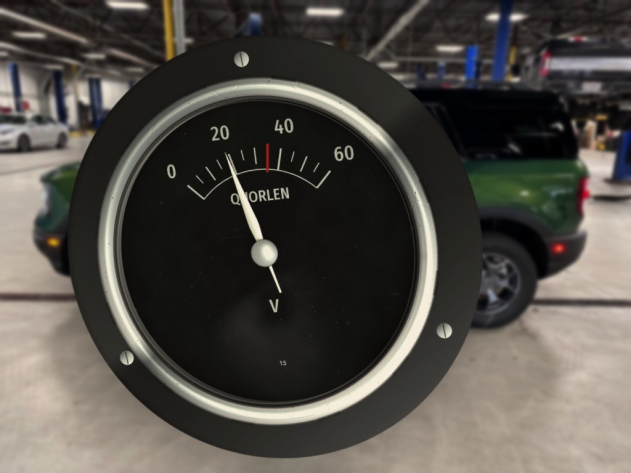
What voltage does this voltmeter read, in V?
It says 20 V
